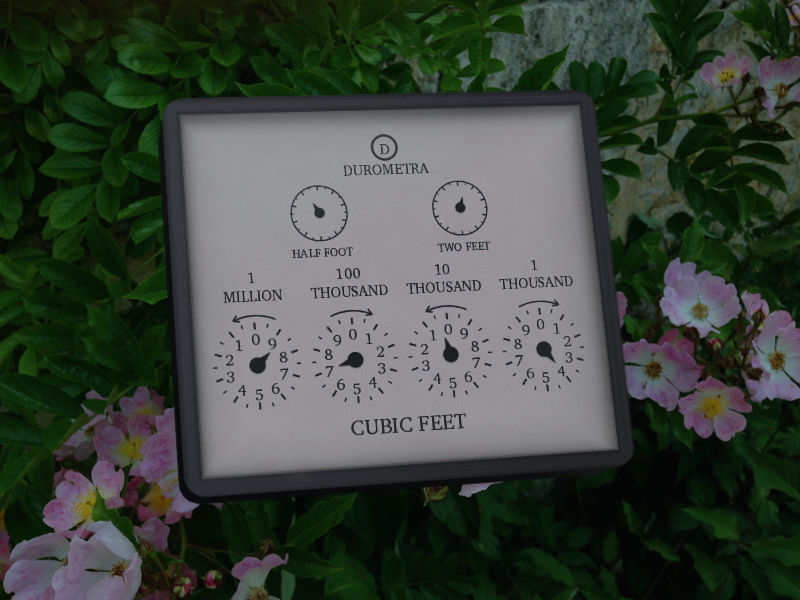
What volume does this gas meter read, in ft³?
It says 870400 ft³
